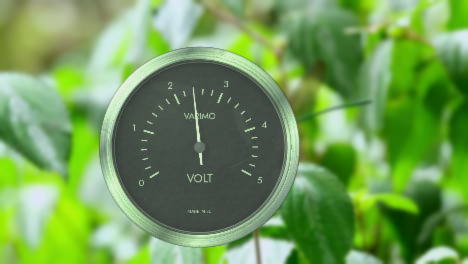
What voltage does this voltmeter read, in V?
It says 2.4 V
